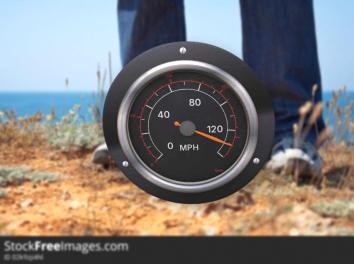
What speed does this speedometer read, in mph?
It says 130 mph
